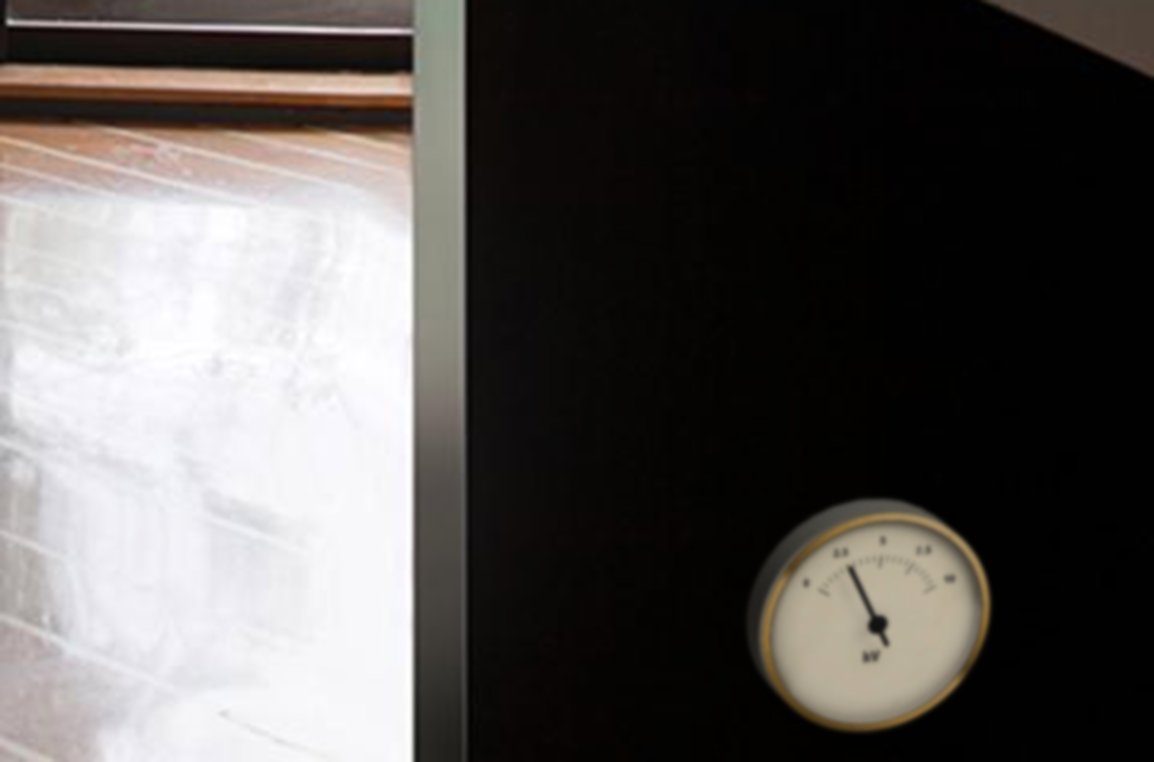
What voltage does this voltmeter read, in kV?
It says 2.5 kV
